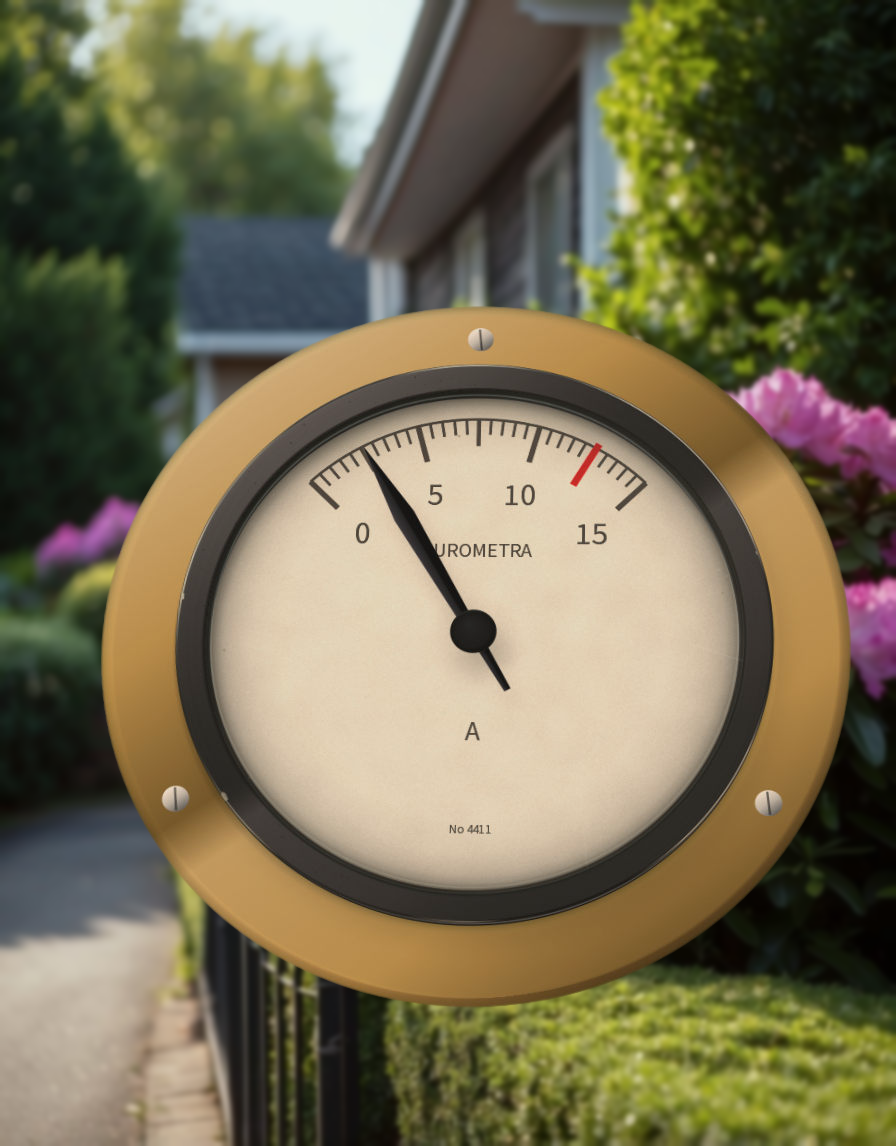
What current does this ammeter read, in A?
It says 2.5 A
